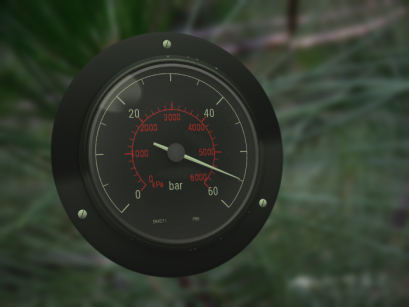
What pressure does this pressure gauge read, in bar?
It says 55 bar
